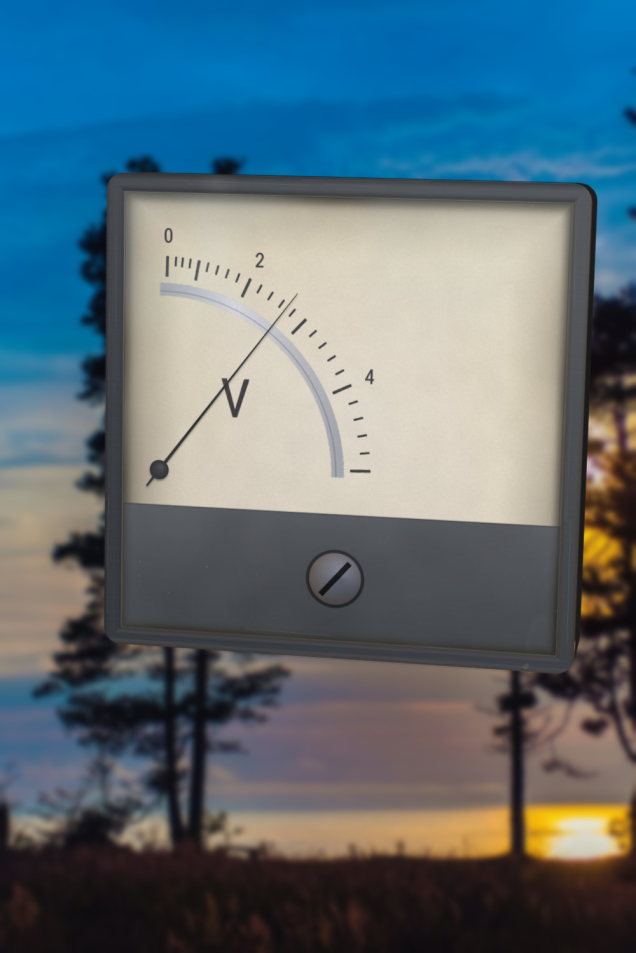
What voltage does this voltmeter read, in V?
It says 2.7 V
